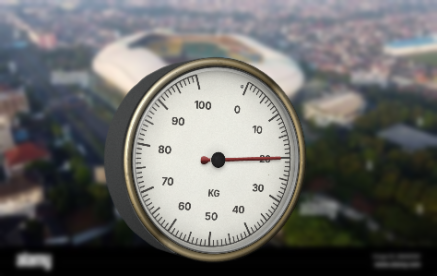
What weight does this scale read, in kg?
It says 20 kg
